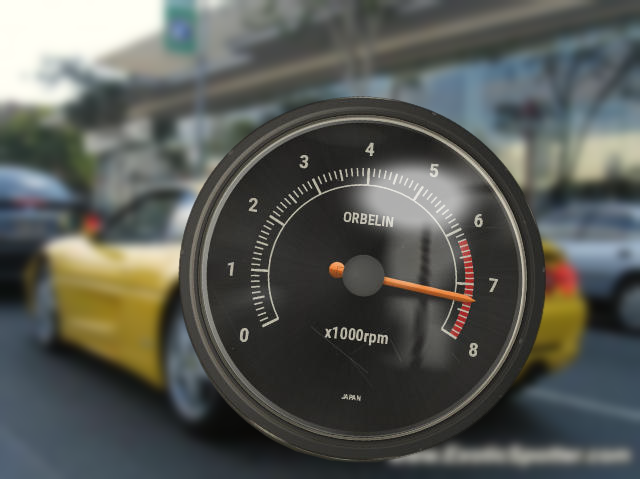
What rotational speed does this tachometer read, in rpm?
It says 7300 rpm
